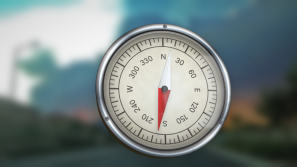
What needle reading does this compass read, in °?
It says 190 °
